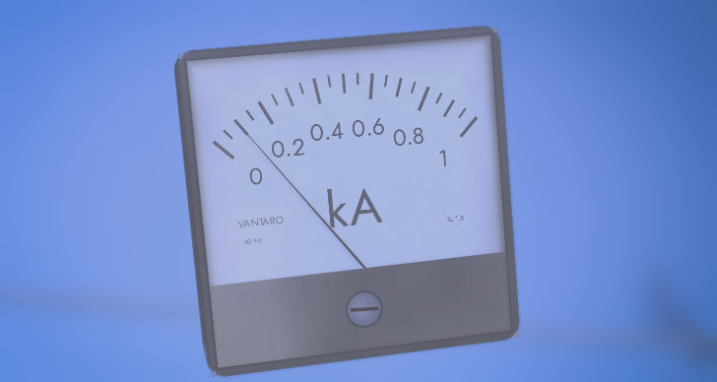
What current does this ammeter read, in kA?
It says 0.1 kA
